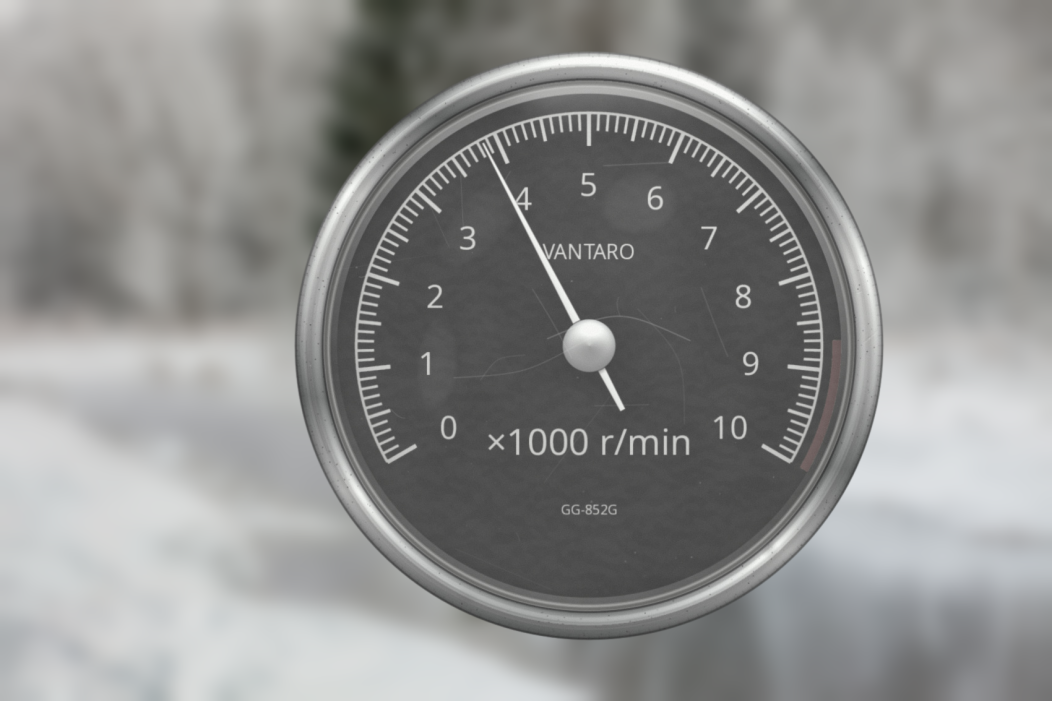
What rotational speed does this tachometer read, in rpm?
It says 3850 rpm
